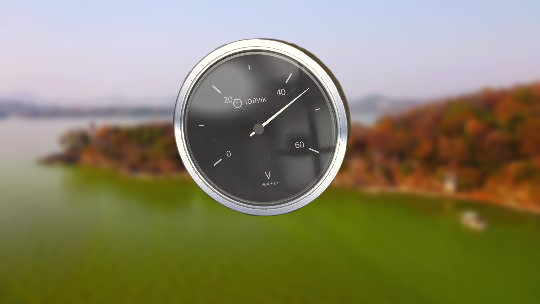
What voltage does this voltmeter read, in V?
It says 45 V
